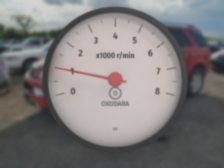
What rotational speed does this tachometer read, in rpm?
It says 1000 rpm
